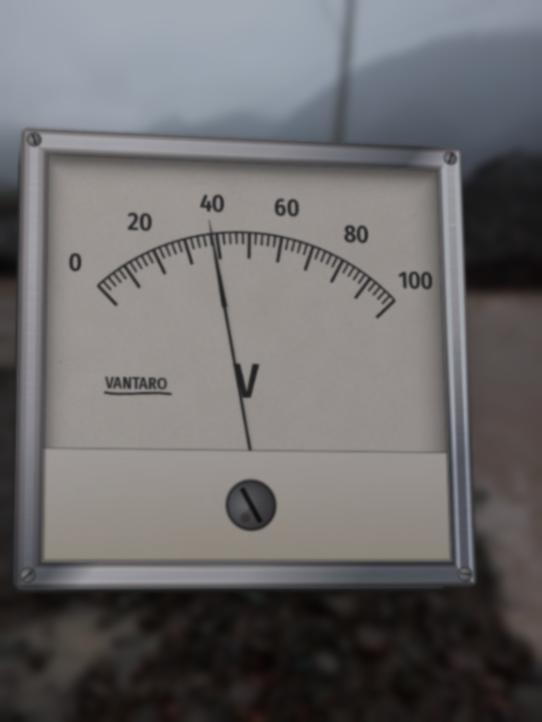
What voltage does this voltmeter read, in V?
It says 38 V
